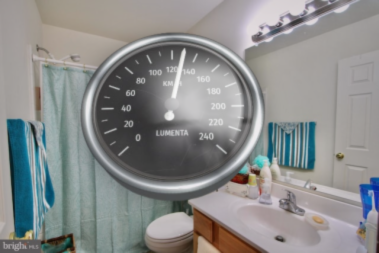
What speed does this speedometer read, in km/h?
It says 130 km/h
